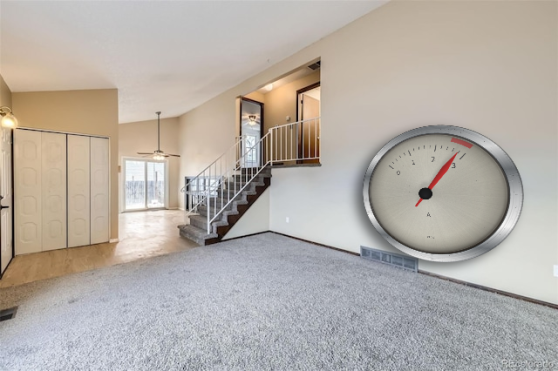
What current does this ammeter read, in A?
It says 2.8 A
